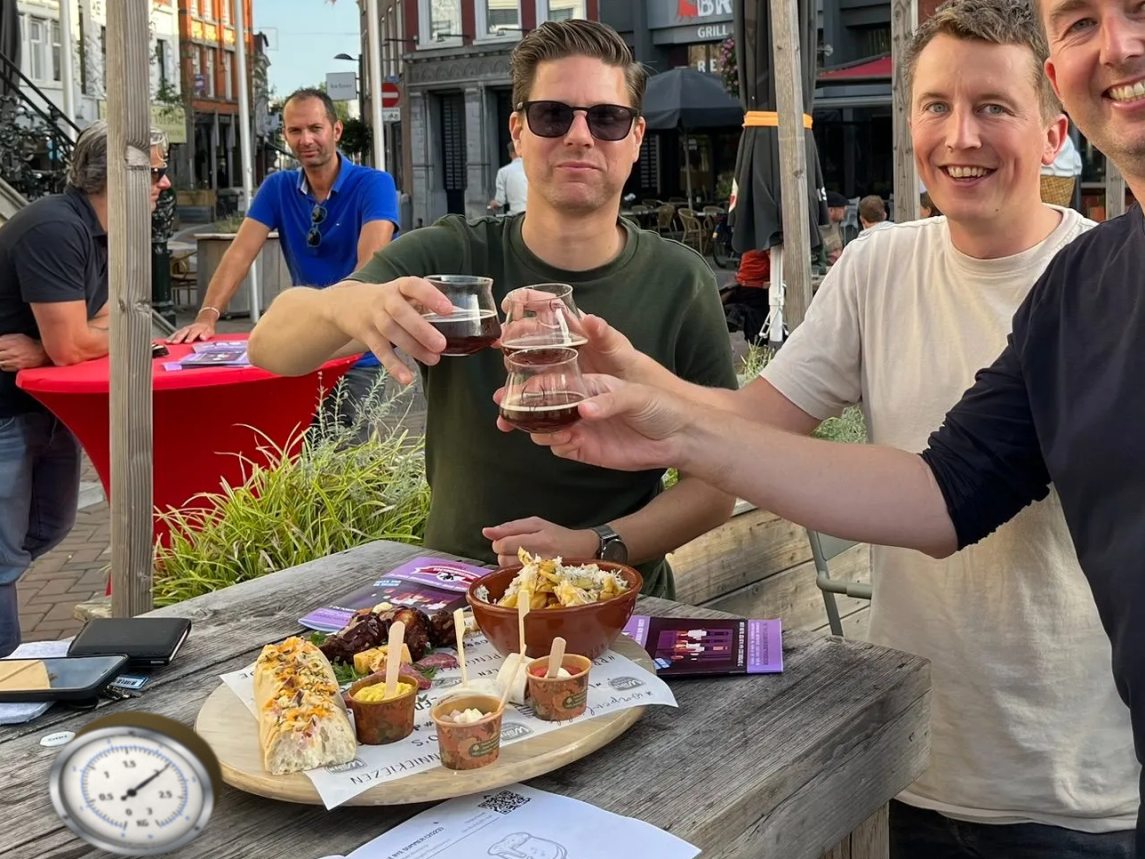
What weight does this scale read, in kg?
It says 2 kg
